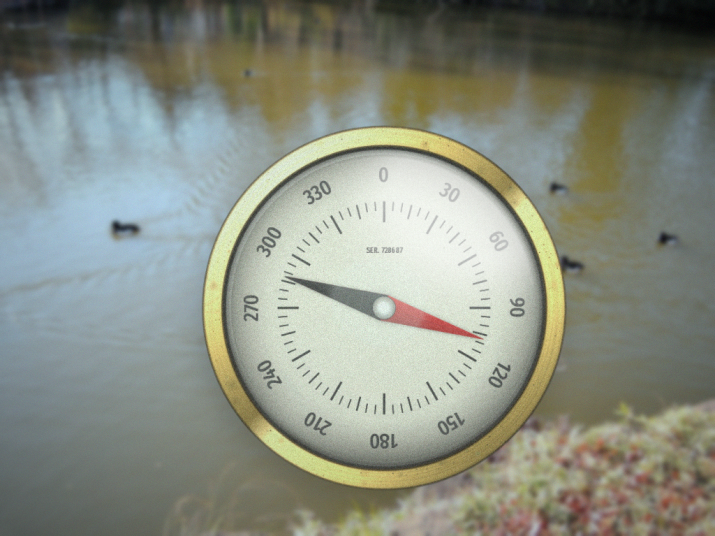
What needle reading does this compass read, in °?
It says 107.5 °
